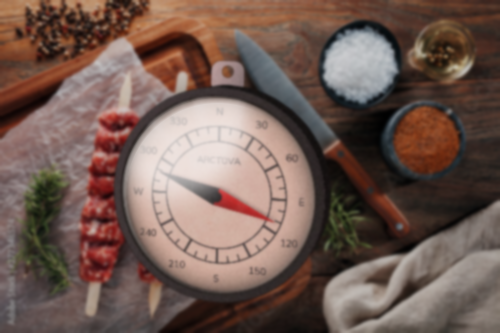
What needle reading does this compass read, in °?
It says 110 °
